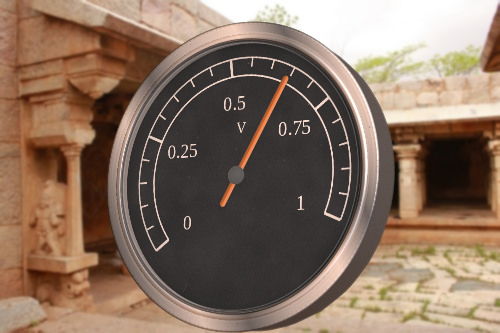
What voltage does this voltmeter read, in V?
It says 0.65 V
